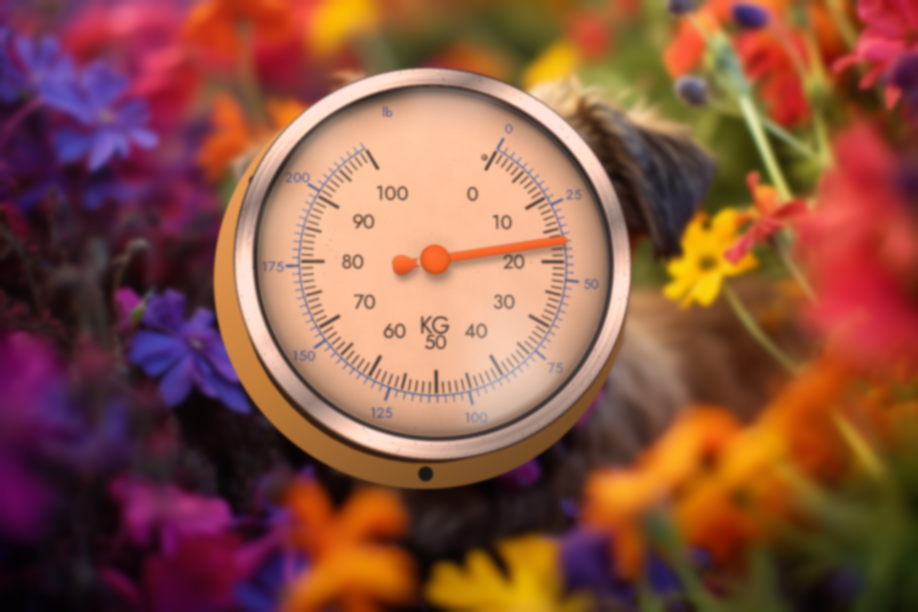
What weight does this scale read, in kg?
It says 17 kg
